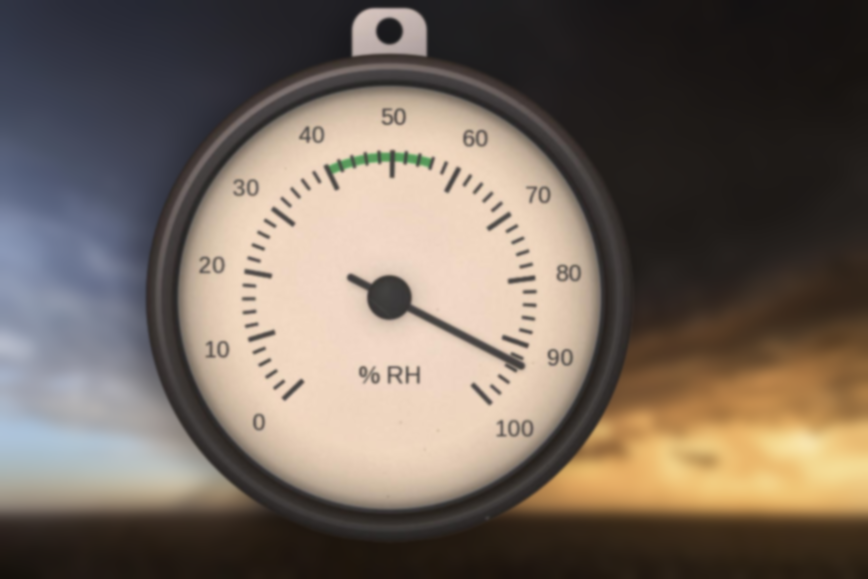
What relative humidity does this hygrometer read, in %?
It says 93 %
